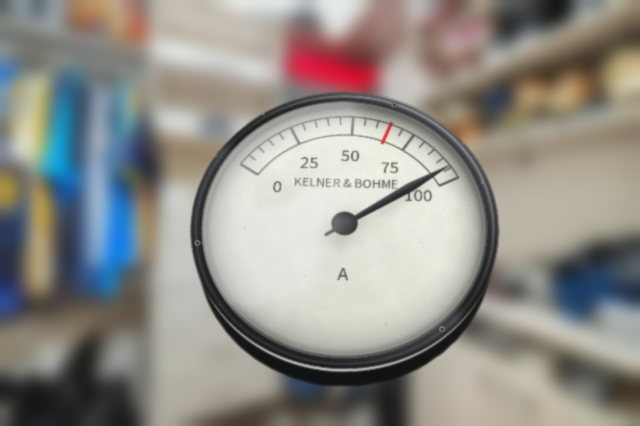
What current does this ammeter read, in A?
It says 95 A
